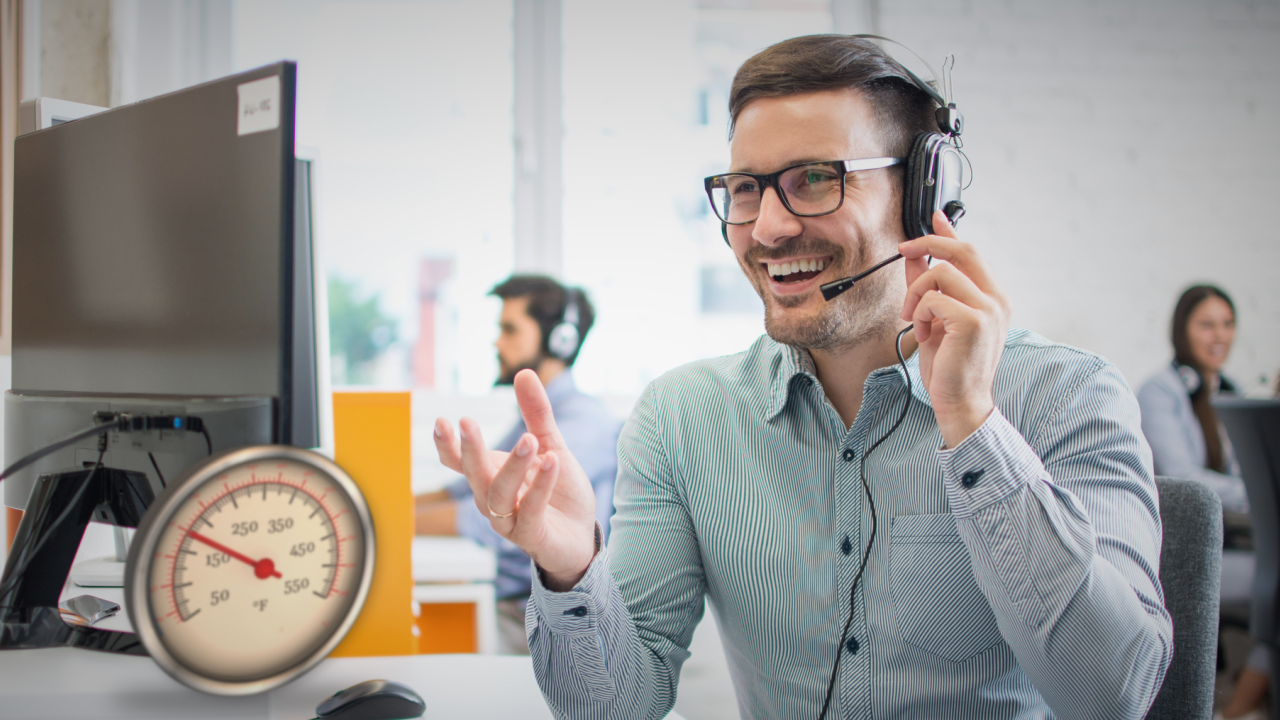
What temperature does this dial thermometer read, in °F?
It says 175 °F
